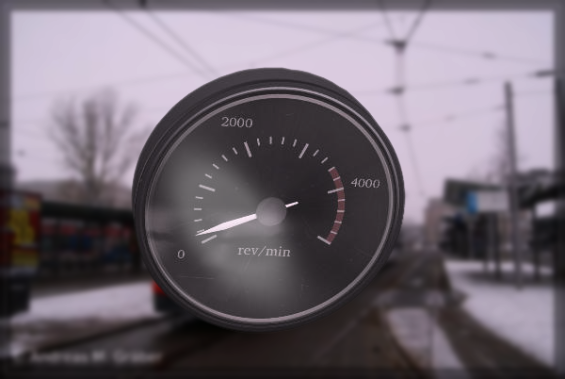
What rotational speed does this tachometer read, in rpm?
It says 200 rpm
